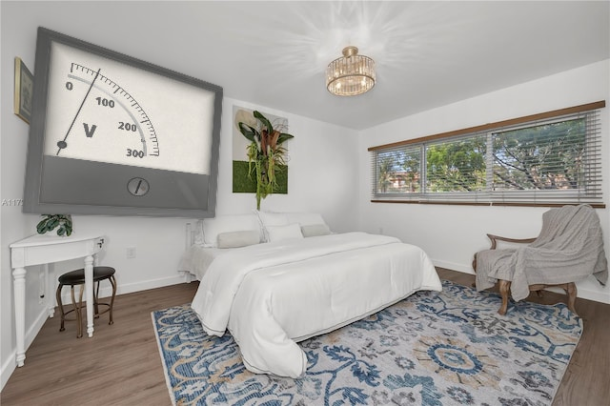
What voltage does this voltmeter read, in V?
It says 50 V
